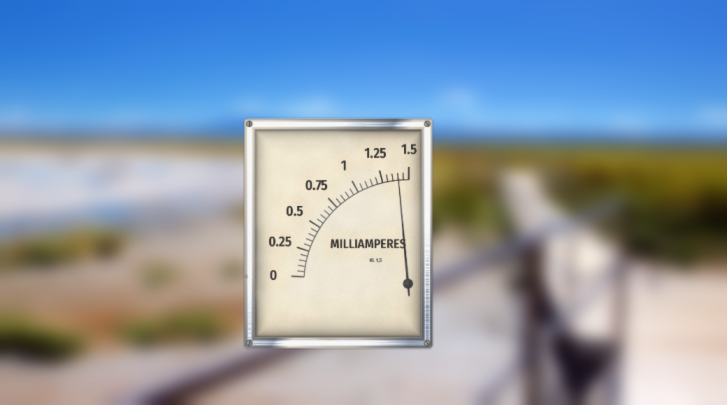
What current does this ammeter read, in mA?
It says 1.4 mA
